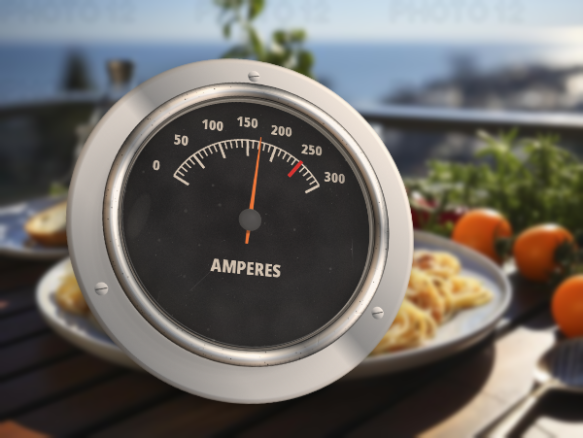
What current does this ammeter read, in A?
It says 170 A
